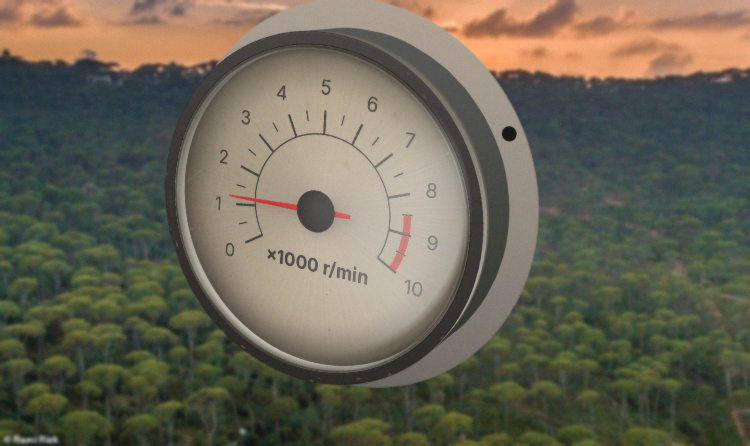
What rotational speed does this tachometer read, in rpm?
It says 1250 rpm
